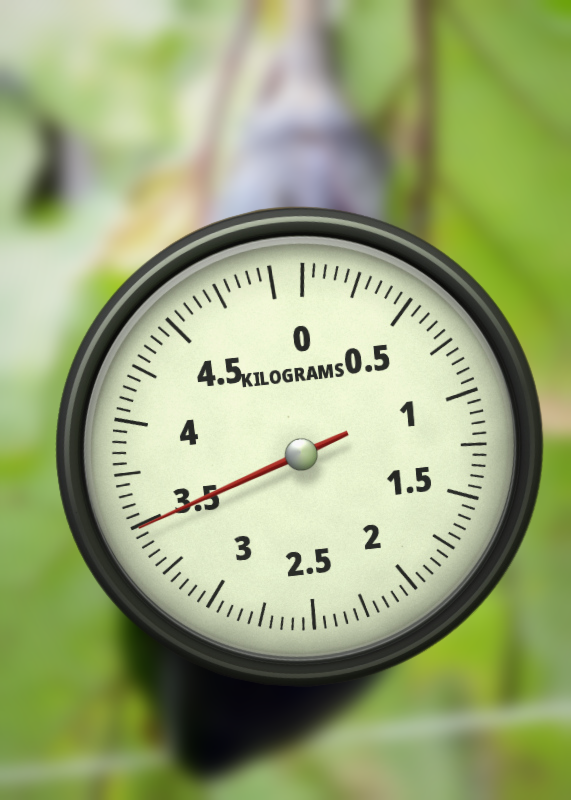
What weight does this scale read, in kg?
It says 3.5 kg
